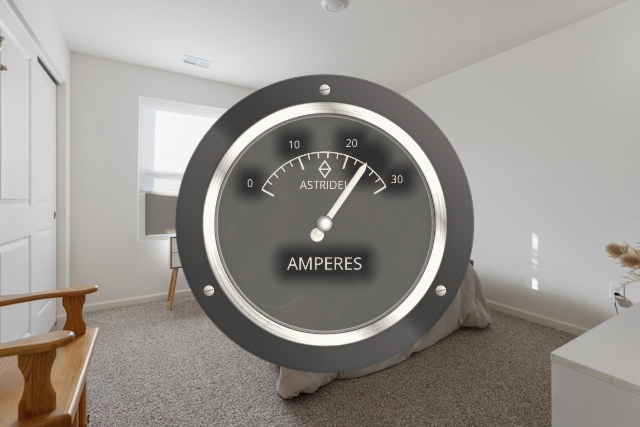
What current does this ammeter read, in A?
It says 24 A
